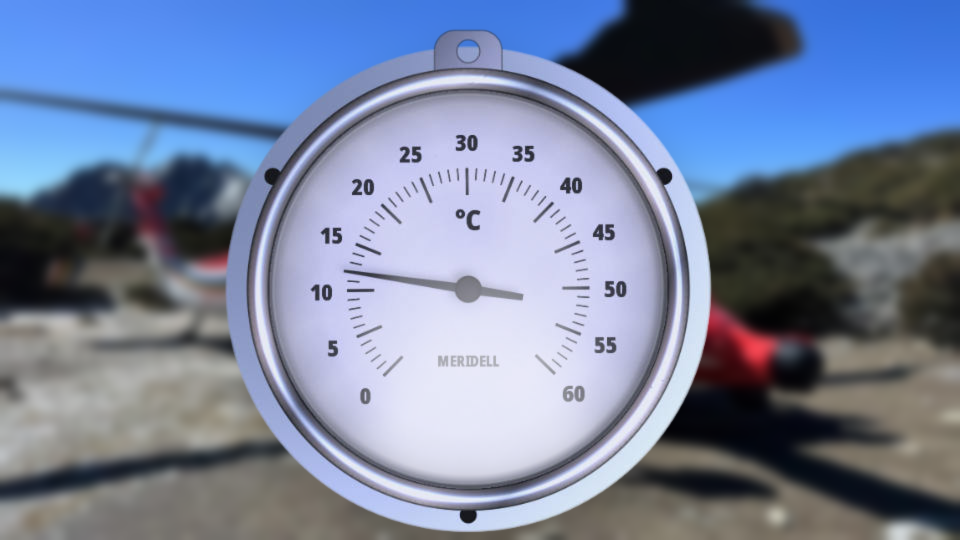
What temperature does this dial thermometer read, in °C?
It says 12 °C
